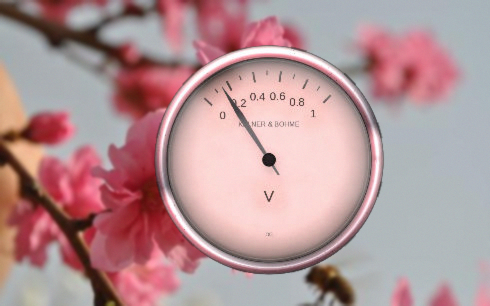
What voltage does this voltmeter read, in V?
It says 0.15 V
